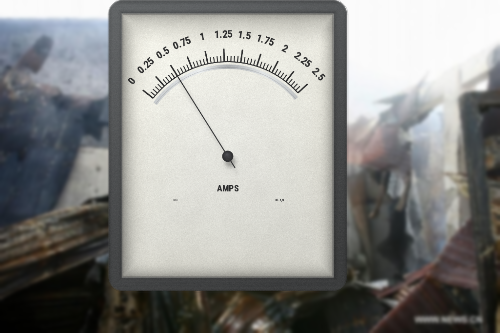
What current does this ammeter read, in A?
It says 0.5 A
